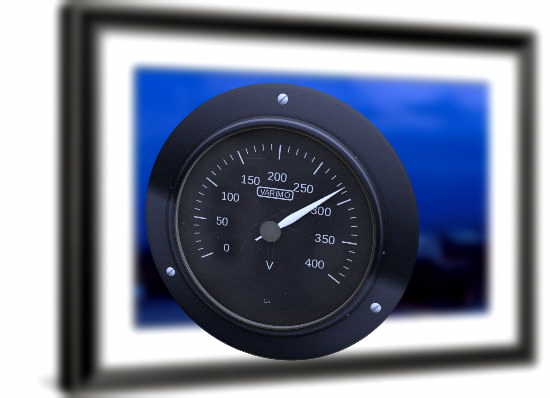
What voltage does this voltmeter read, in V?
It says 285 V
